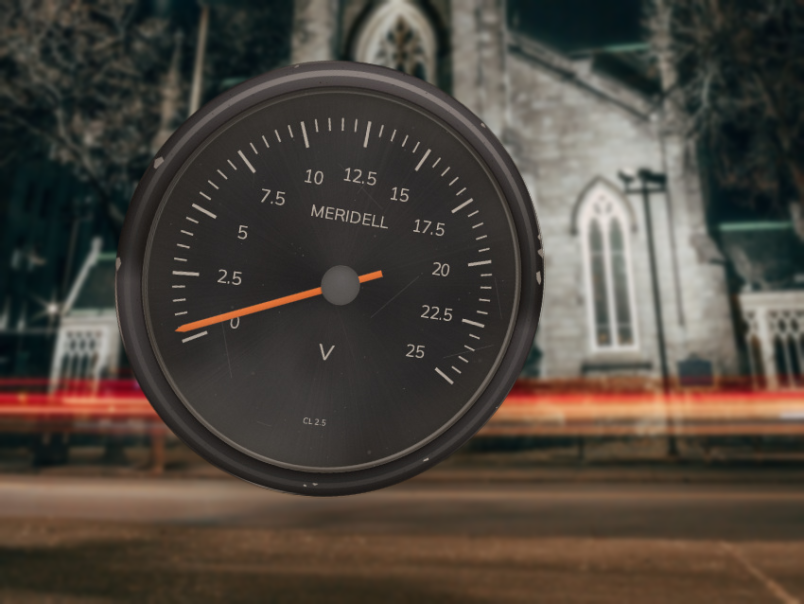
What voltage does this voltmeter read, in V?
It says 0.5 V
